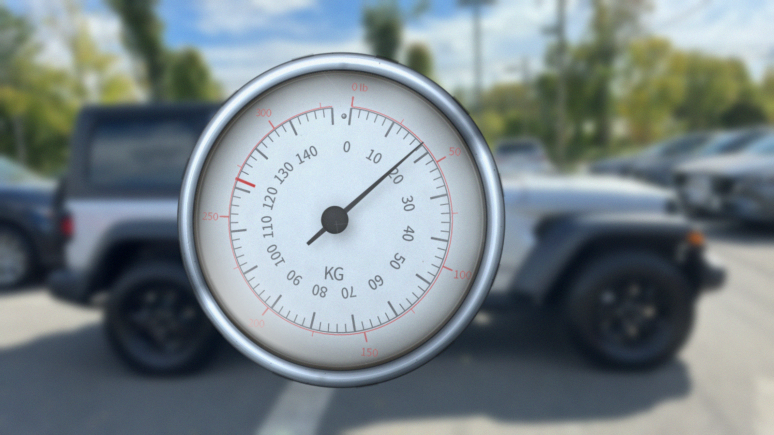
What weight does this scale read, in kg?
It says 18 kg
